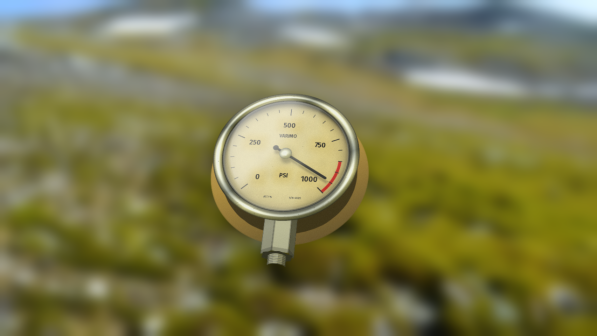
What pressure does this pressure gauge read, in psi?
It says 950 psi
